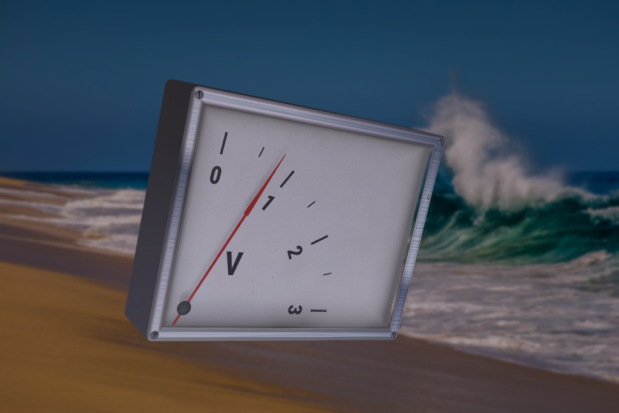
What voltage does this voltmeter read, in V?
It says 0.75 V
